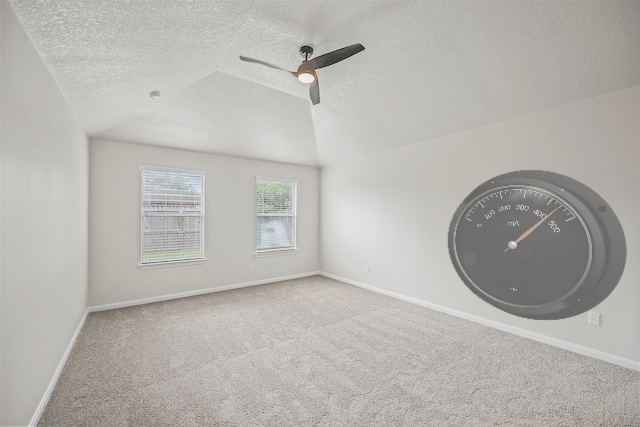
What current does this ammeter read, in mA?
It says 440 mA
